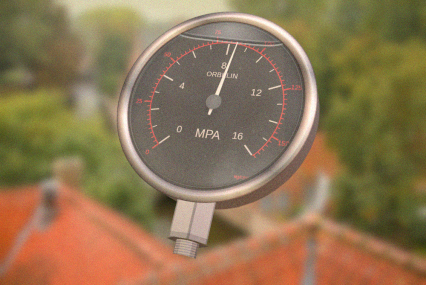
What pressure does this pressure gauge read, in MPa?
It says 8.5 MPa
